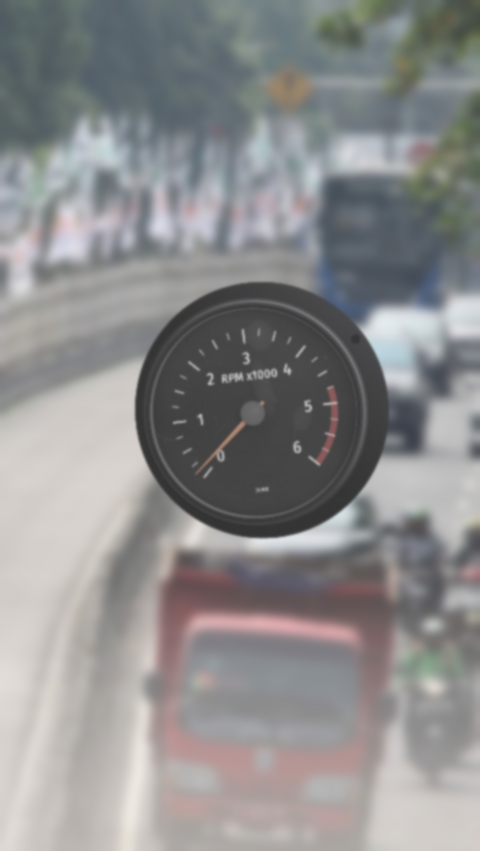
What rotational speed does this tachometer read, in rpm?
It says 125 rpm
